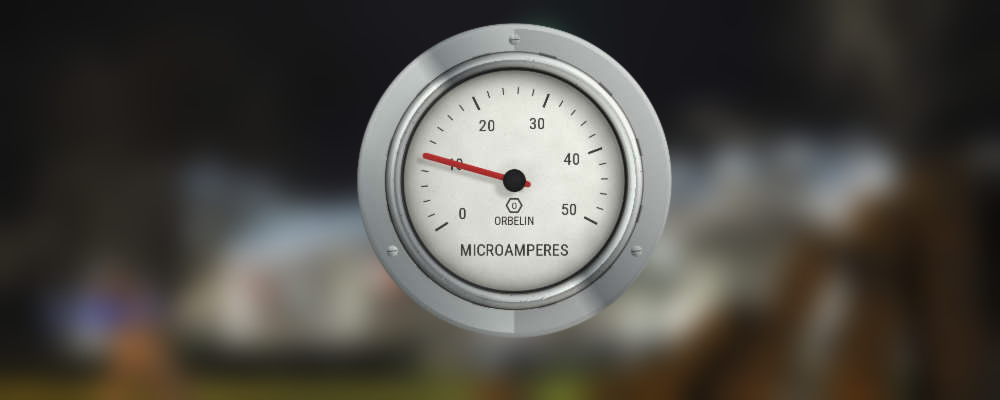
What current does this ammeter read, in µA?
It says 10 µA
